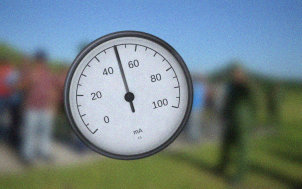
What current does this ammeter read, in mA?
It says 50 mA
